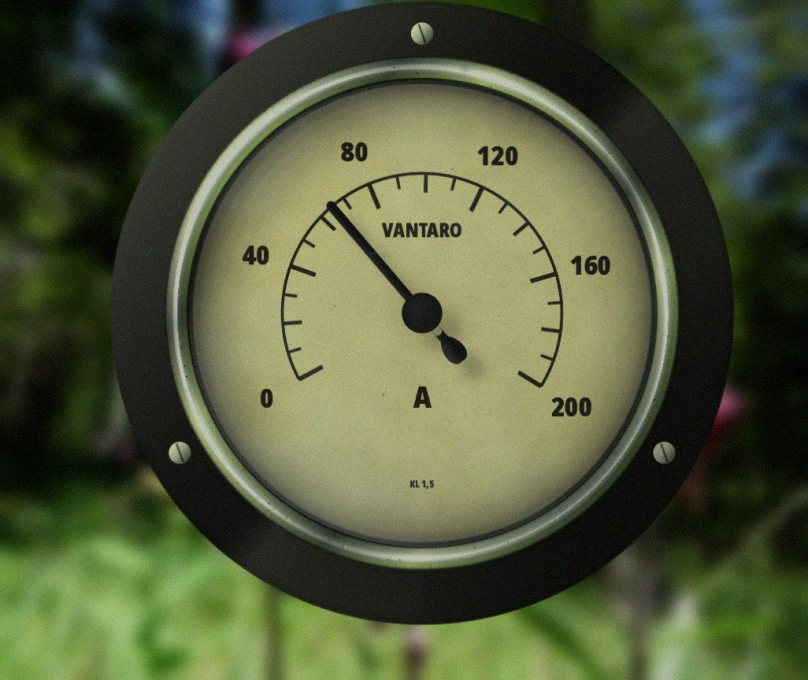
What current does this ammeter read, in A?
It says 65 A
